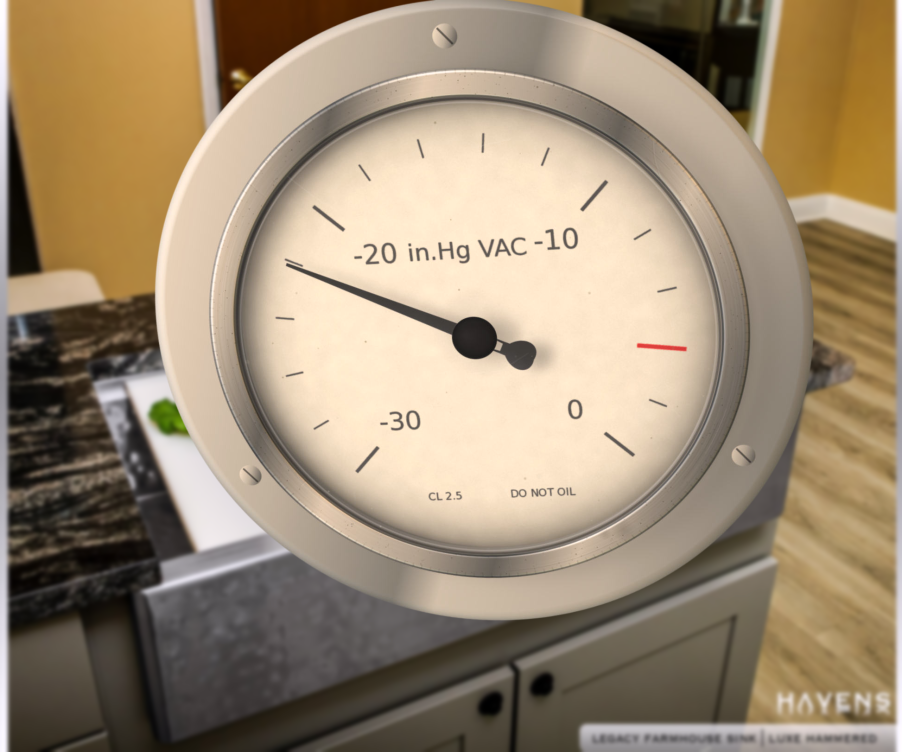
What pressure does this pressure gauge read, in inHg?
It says -22 inHg
